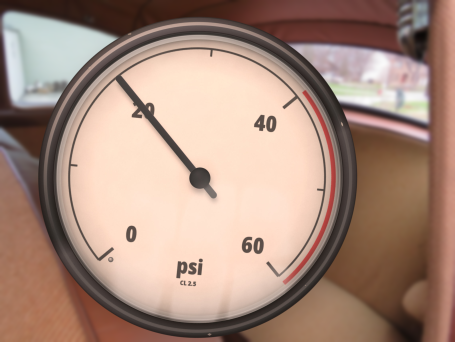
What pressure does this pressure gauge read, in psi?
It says 20 psi
